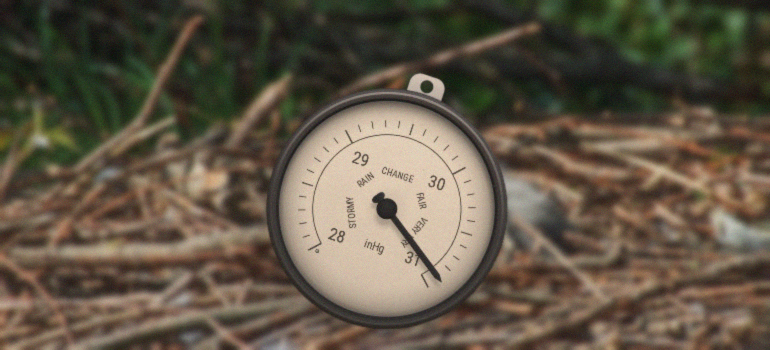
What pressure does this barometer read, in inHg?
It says 30.9 inHg
